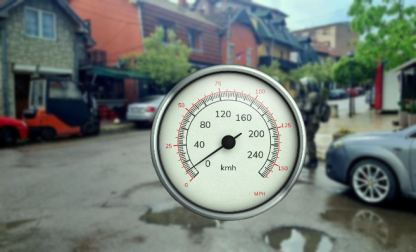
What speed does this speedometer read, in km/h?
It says 10 km/h
